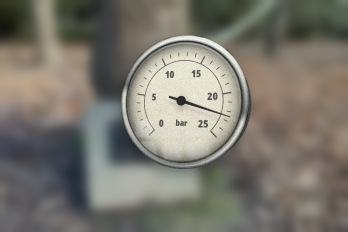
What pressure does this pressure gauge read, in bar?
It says 22.5 bar
